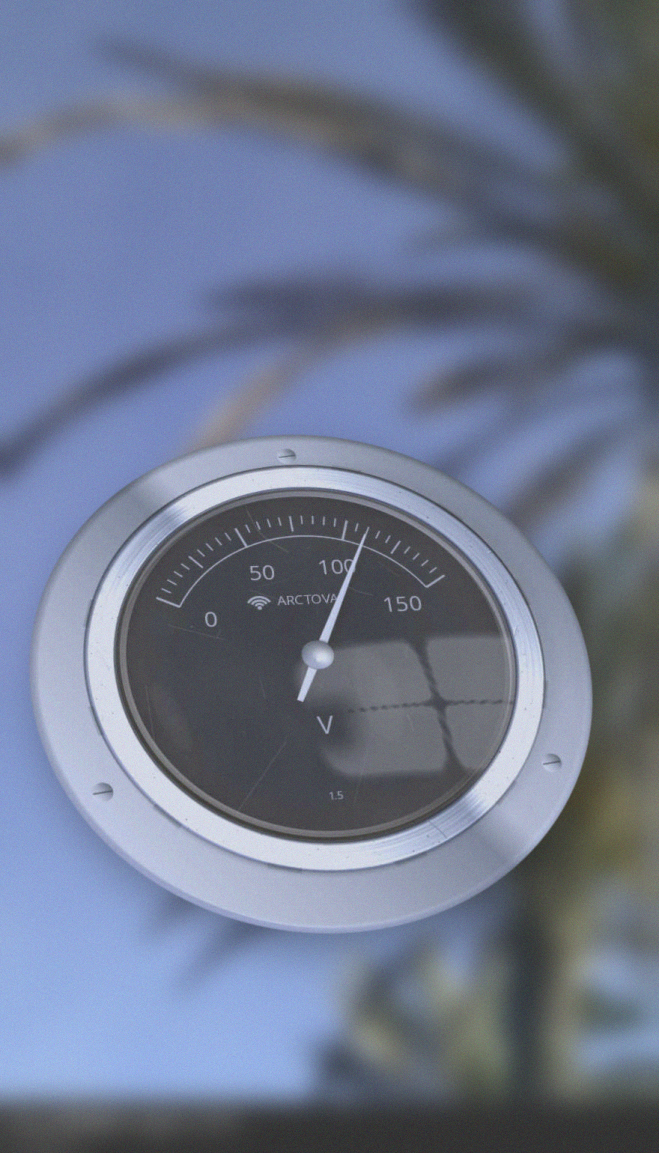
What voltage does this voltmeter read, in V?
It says 110 V
